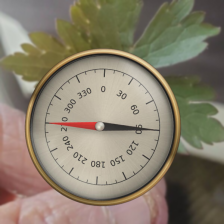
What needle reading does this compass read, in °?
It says 270 °
